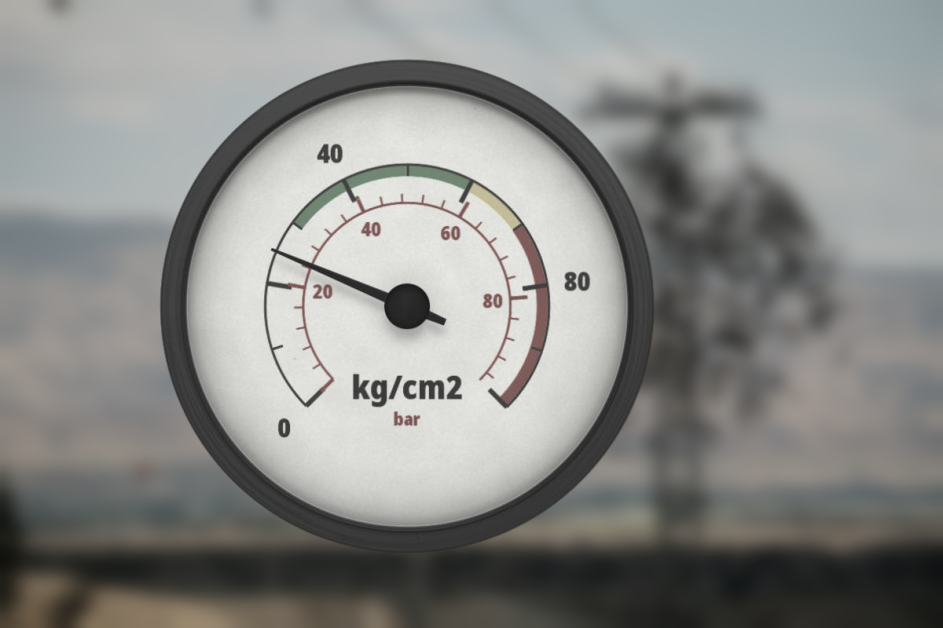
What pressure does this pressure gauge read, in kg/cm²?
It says 25 kg/cm²
